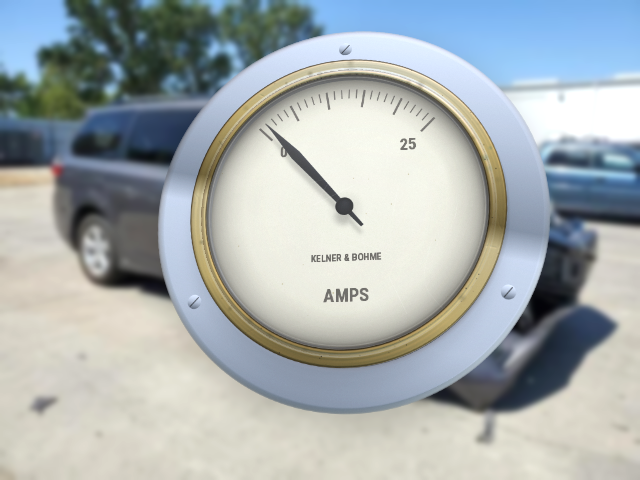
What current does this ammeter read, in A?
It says 1 A
